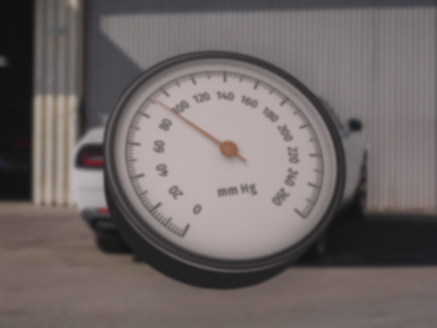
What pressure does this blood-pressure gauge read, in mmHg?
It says 90 mmHg
